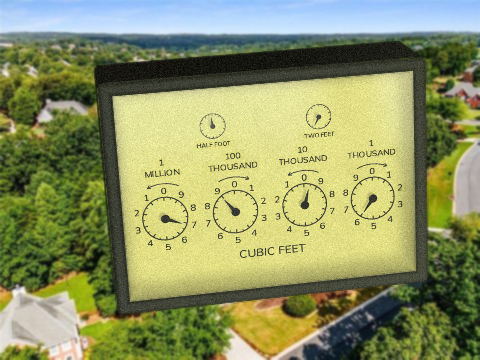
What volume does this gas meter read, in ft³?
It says 689600 ft³
